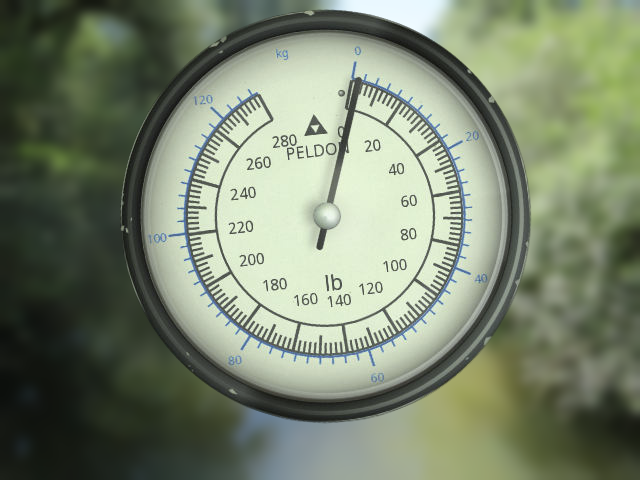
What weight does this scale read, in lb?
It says 2 lb
